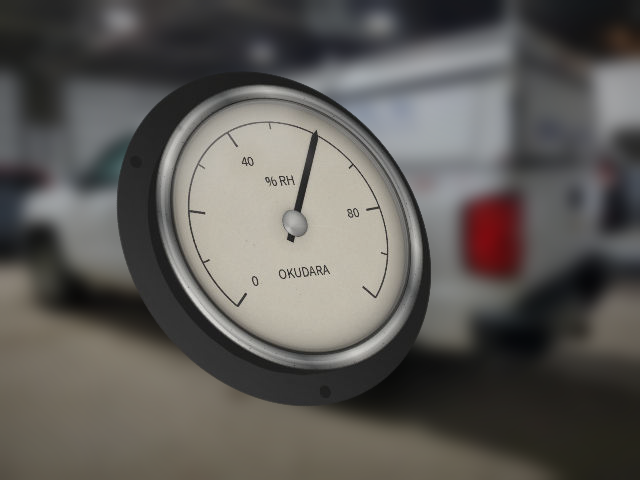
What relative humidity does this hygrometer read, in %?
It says 60 %
